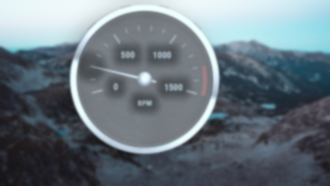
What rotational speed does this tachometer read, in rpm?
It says 200 rpm
